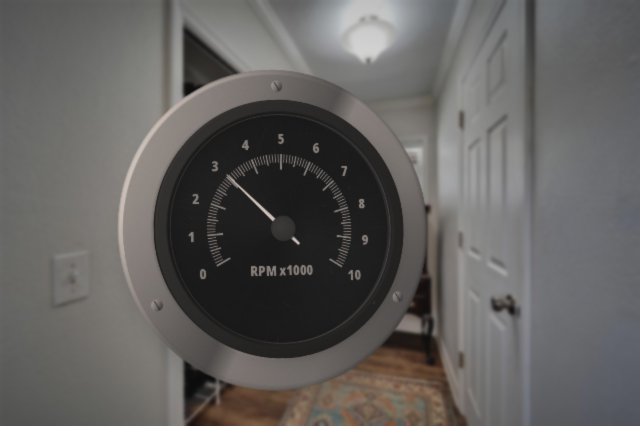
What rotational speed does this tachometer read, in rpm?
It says 3000 rpm
